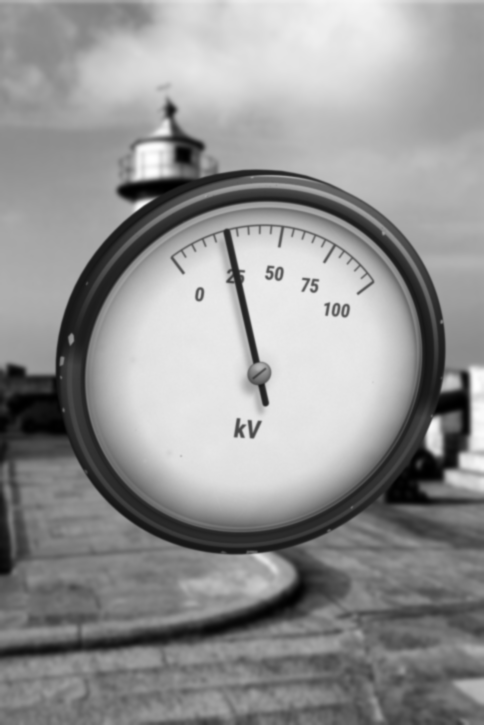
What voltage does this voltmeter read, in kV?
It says 25 kV
